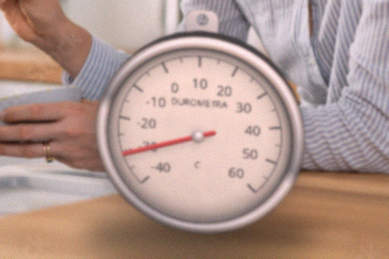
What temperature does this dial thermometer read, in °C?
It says -30 °C
